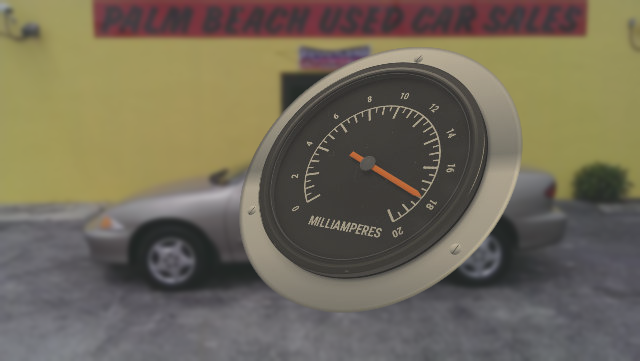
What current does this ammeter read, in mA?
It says 18 mA
